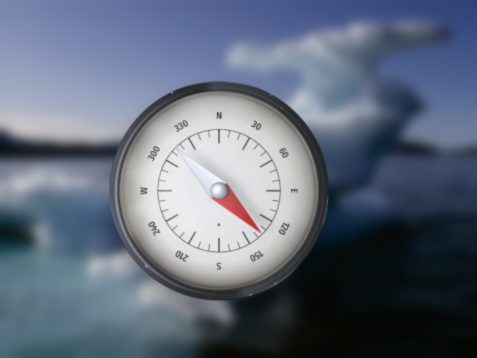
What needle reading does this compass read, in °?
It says 135 °
